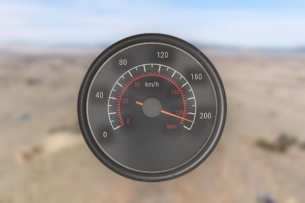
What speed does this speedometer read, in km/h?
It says 210 km/h
